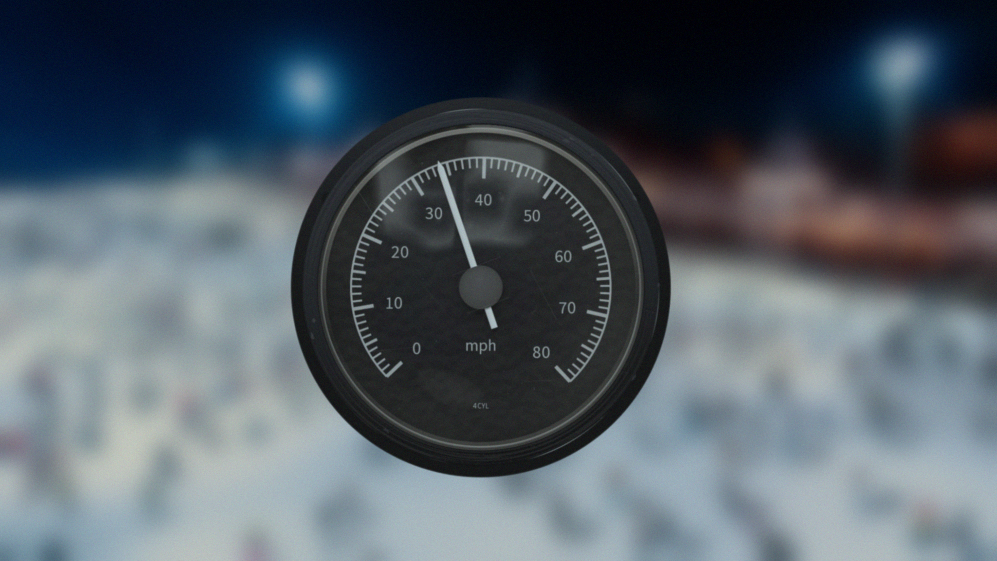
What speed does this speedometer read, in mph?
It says 34 mph
